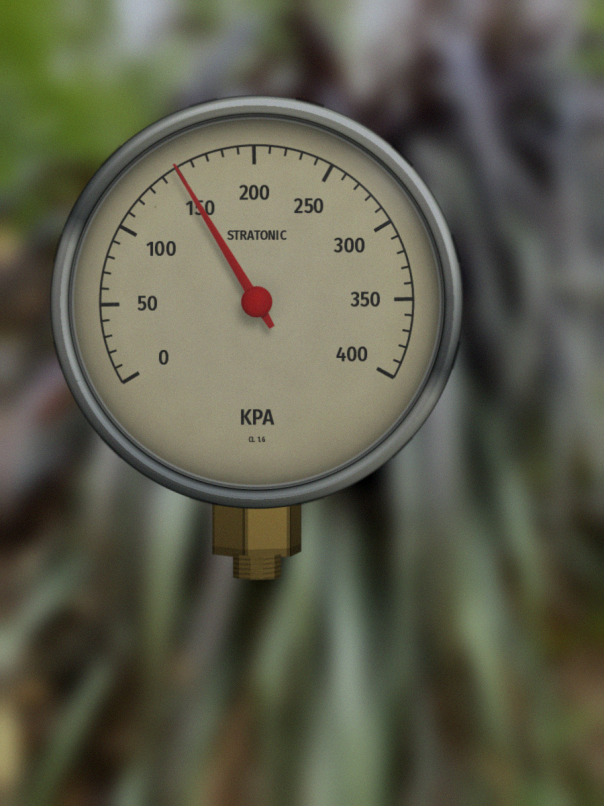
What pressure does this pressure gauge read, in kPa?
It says 150 kPa
